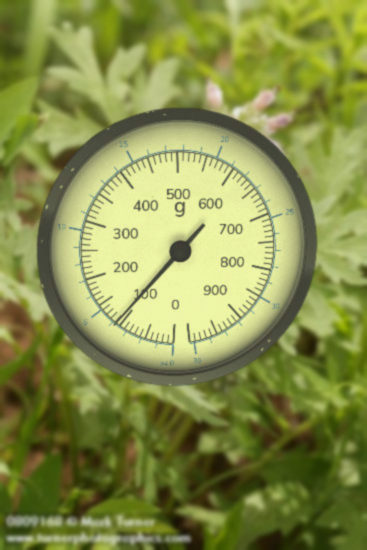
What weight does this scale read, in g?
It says 110 g
